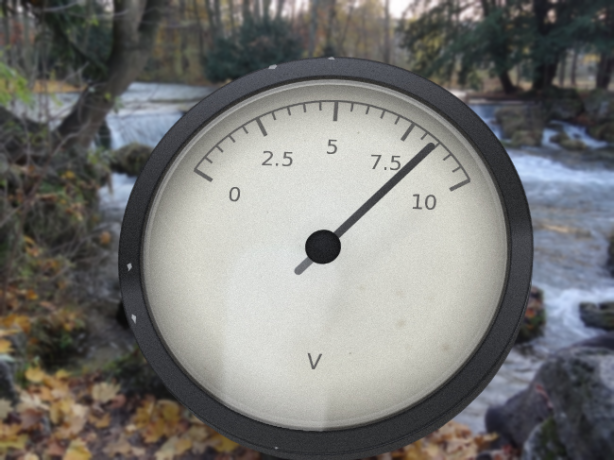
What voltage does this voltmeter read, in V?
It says 8.5 V
